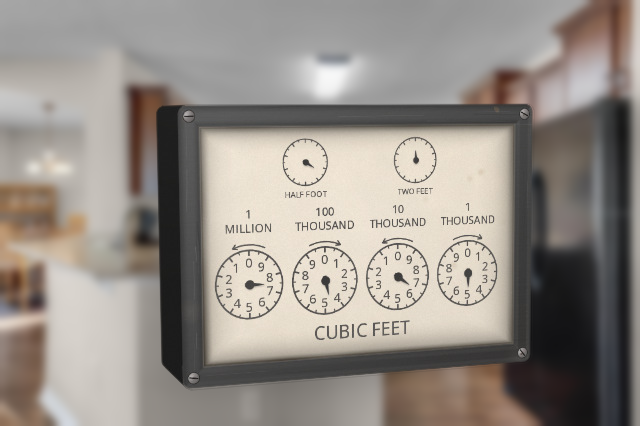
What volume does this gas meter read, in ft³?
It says 746500 ft³
